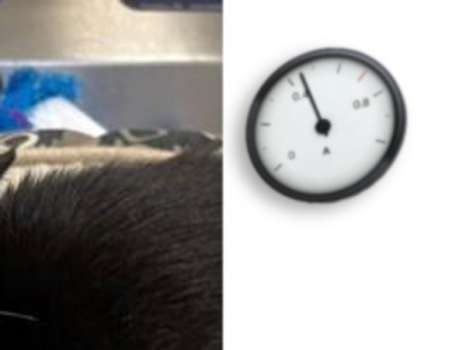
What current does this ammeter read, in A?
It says 0.45 A
